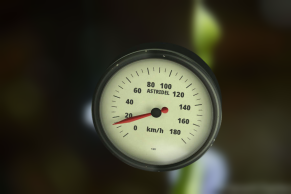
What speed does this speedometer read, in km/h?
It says 15 km/h
